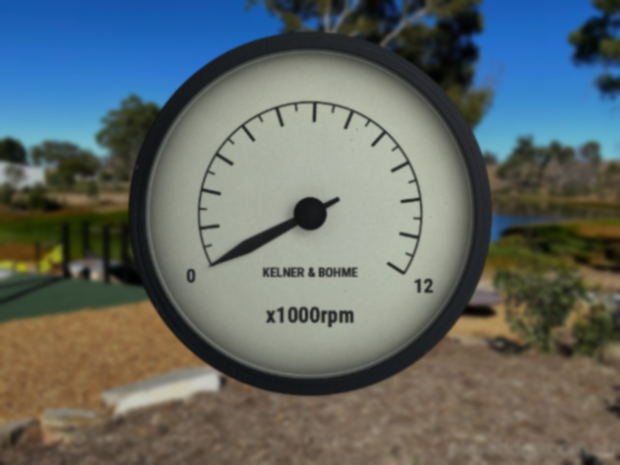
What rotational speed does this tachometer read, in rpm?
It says 0 rpm
